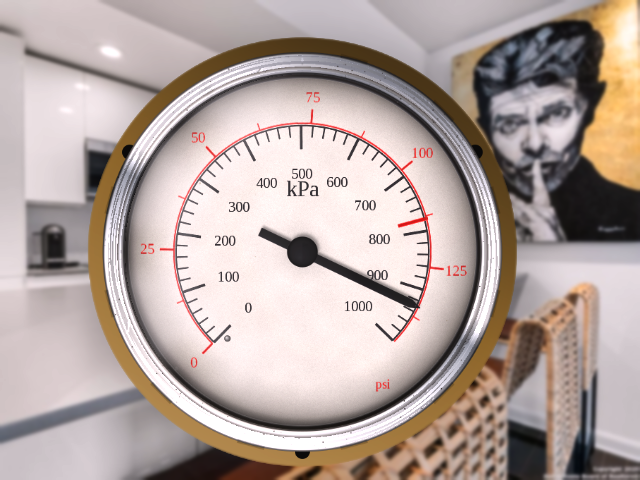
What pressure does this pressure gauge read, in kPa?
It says 930 kPa
